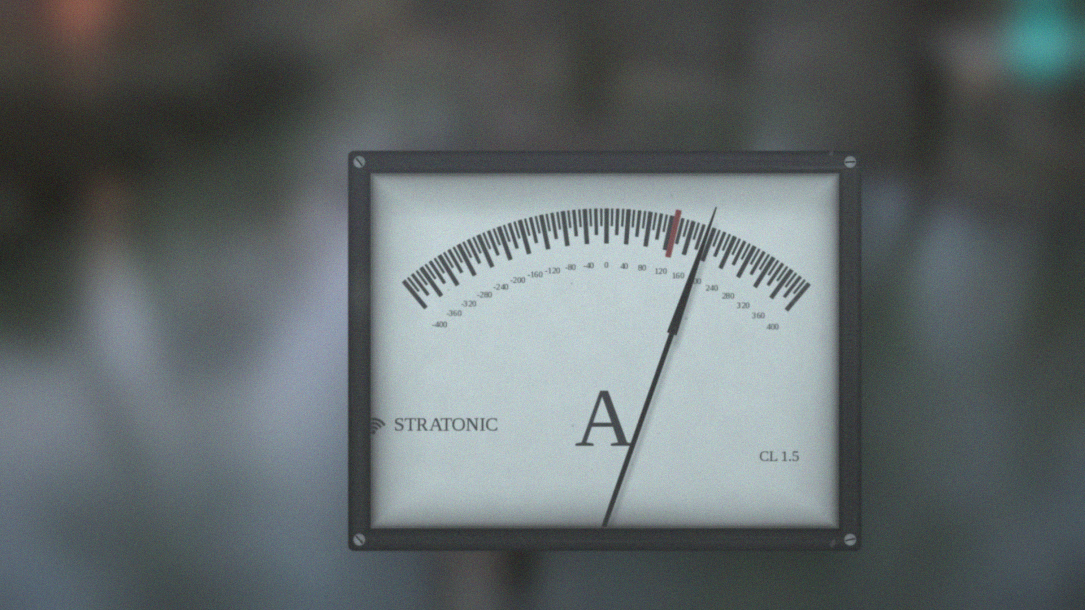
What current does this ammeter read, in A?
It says 190 A
